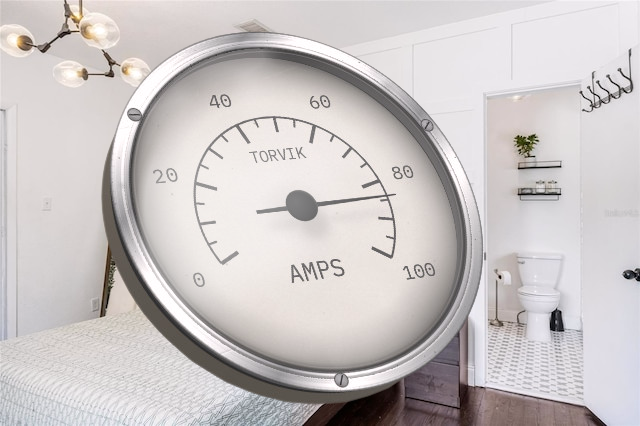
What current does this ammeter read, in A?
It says 85 A
